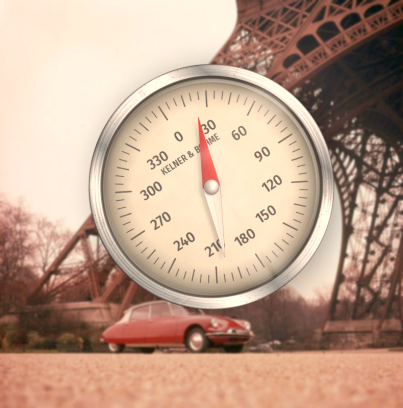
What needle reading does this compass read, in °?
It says 22.5 °
